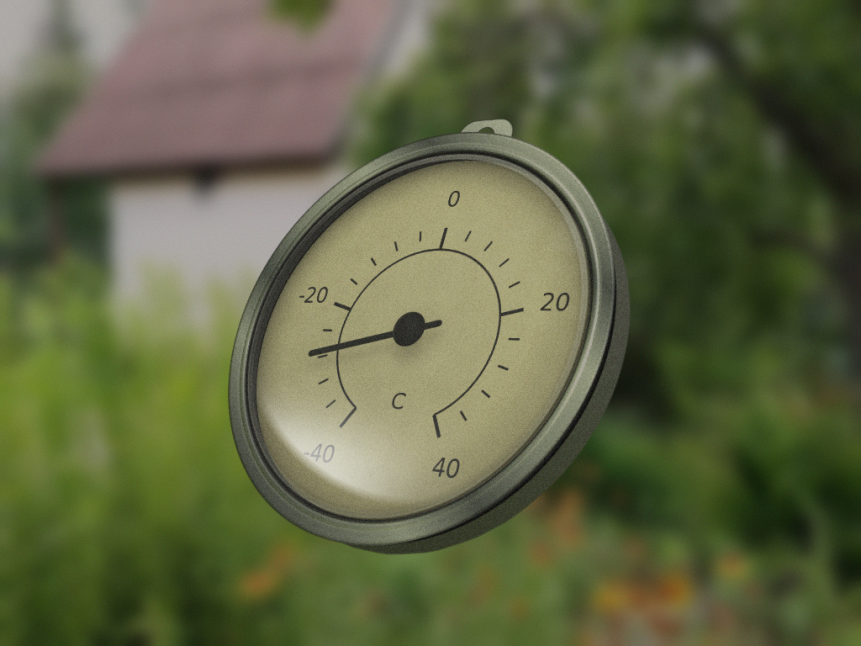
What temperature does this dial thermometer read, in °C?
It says -28 °C
